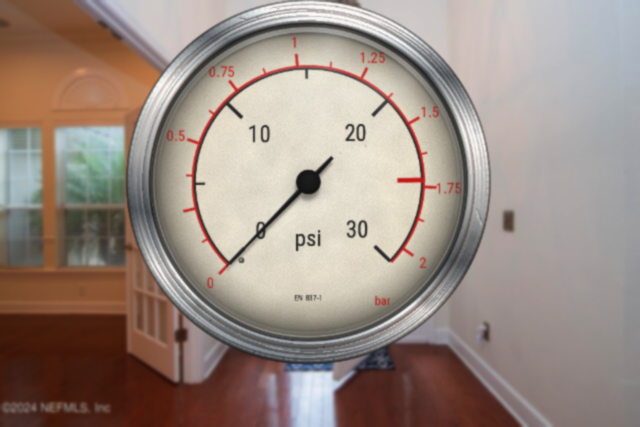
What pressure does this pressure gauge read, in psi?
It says 0 psi
